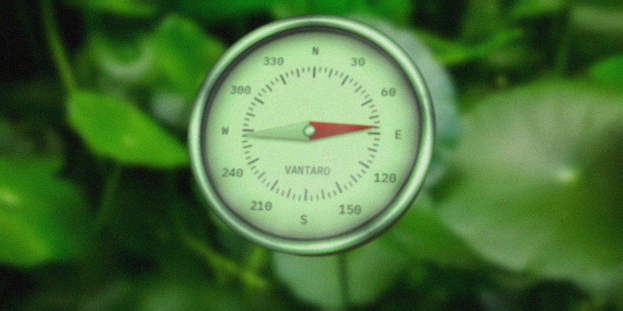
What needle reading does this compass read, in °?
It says 85 °
